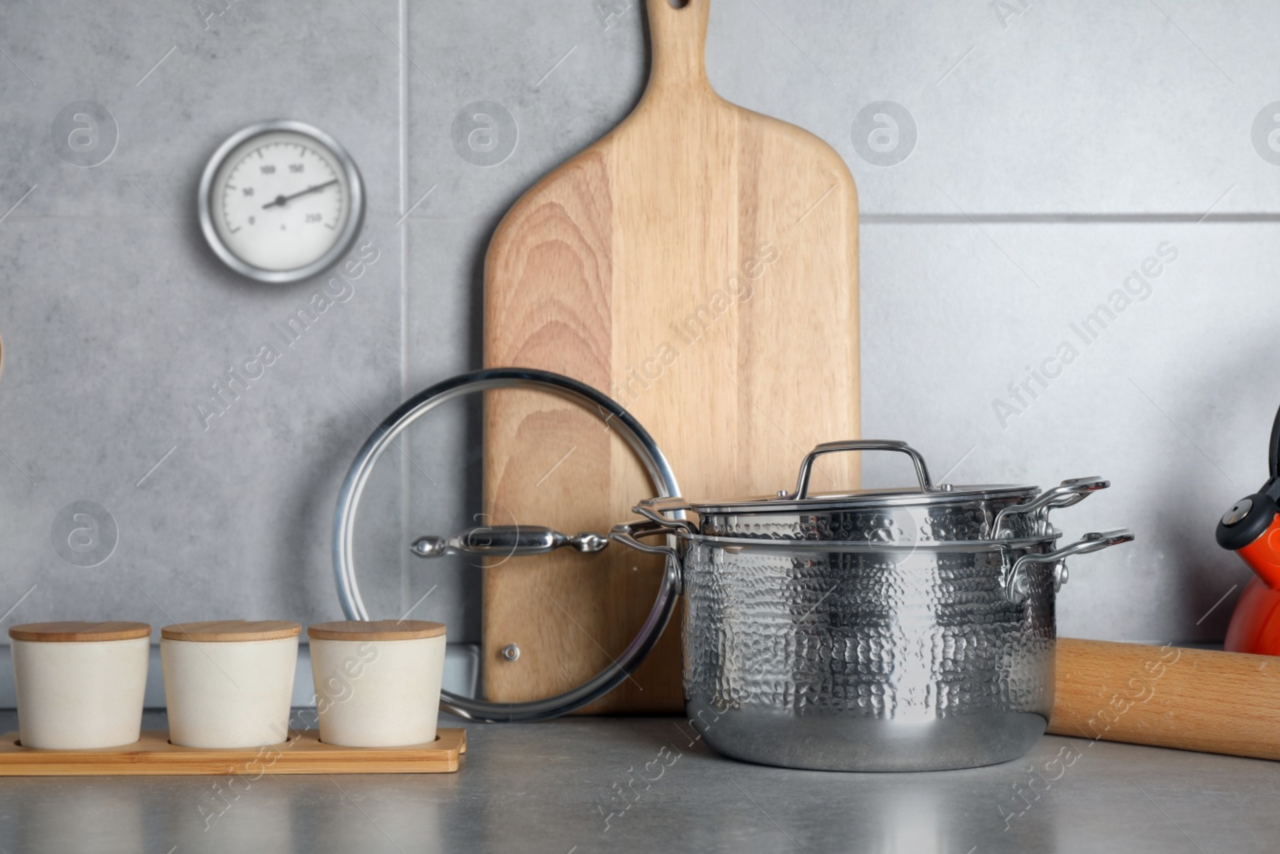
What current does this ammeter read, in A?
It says 200 A
